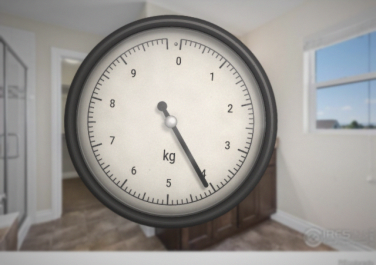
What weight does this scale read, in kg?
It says 4.1 kg
